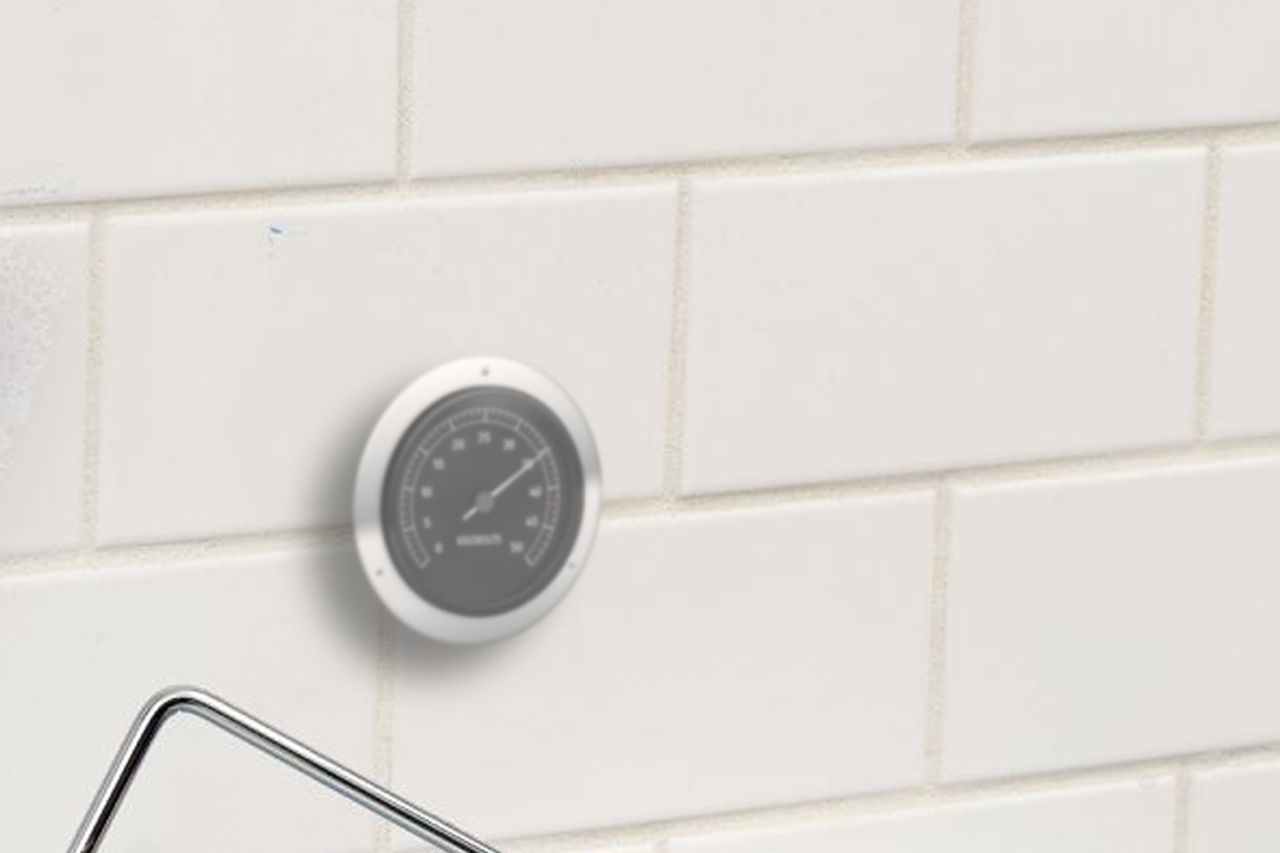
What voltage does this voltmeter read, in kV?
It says 35 kV
